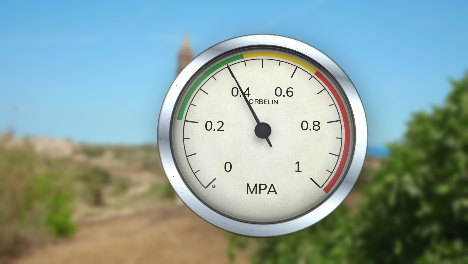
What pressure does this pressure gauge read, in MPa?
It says 0.4 MPa
